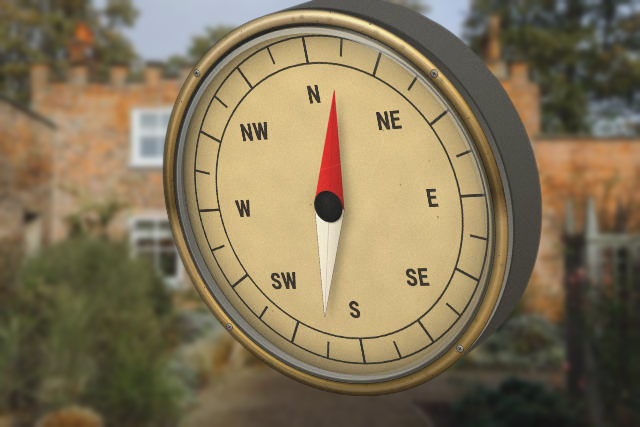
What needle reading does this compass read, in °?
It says 15 °
